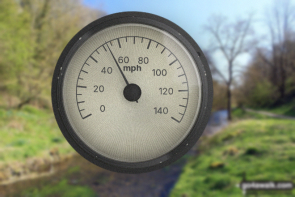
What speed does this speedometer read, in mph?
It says 52.5 mph
